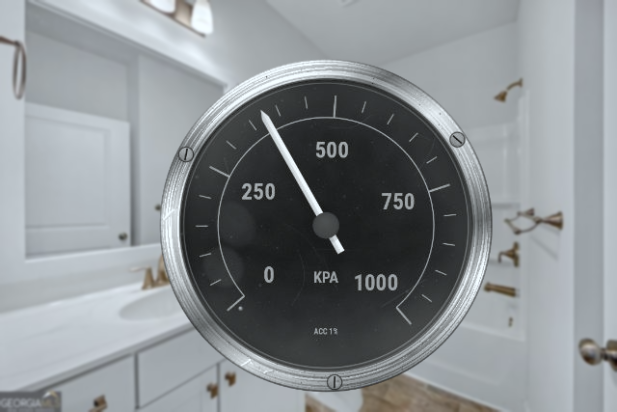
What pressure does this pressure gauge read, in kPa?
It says 375 kPa
